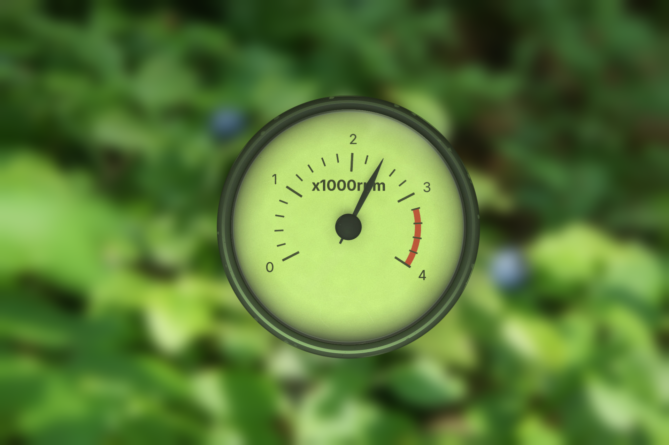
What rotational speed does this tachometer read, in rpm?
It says 2400 rpm
